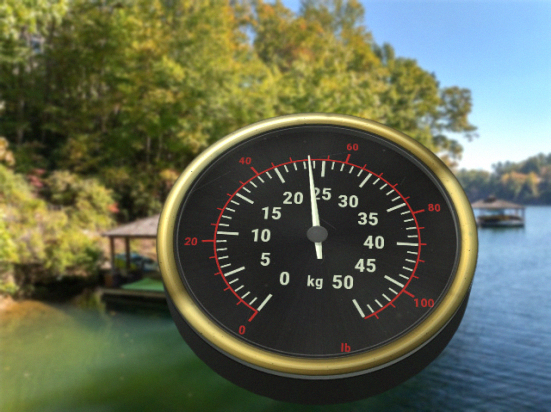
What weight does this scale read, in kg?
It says 23.5 kg
